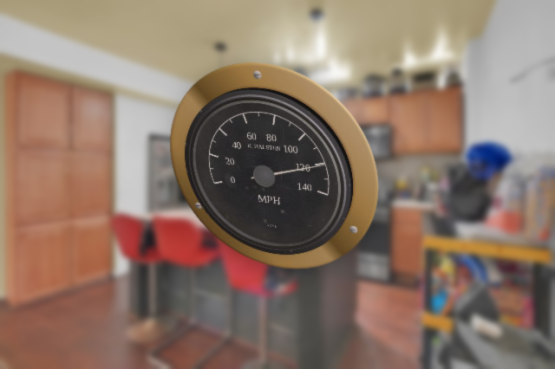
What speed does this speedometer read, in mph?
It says 120 mph
